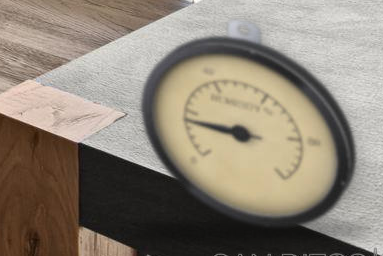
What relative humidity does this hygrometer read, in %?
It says 16 %
